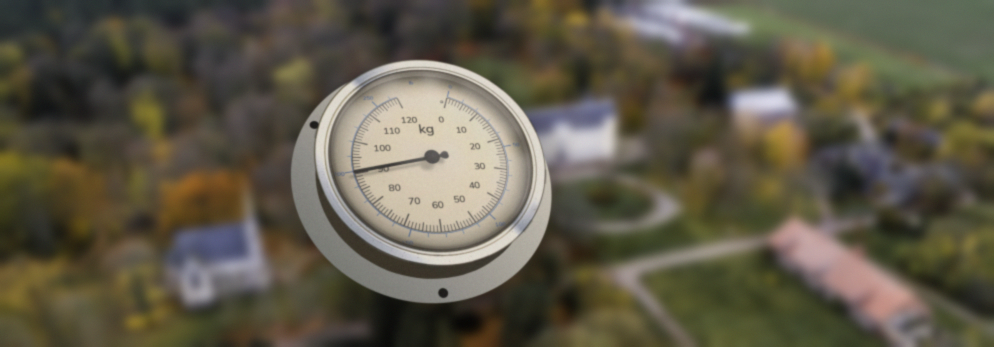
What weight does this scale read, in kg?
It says 90 kg
